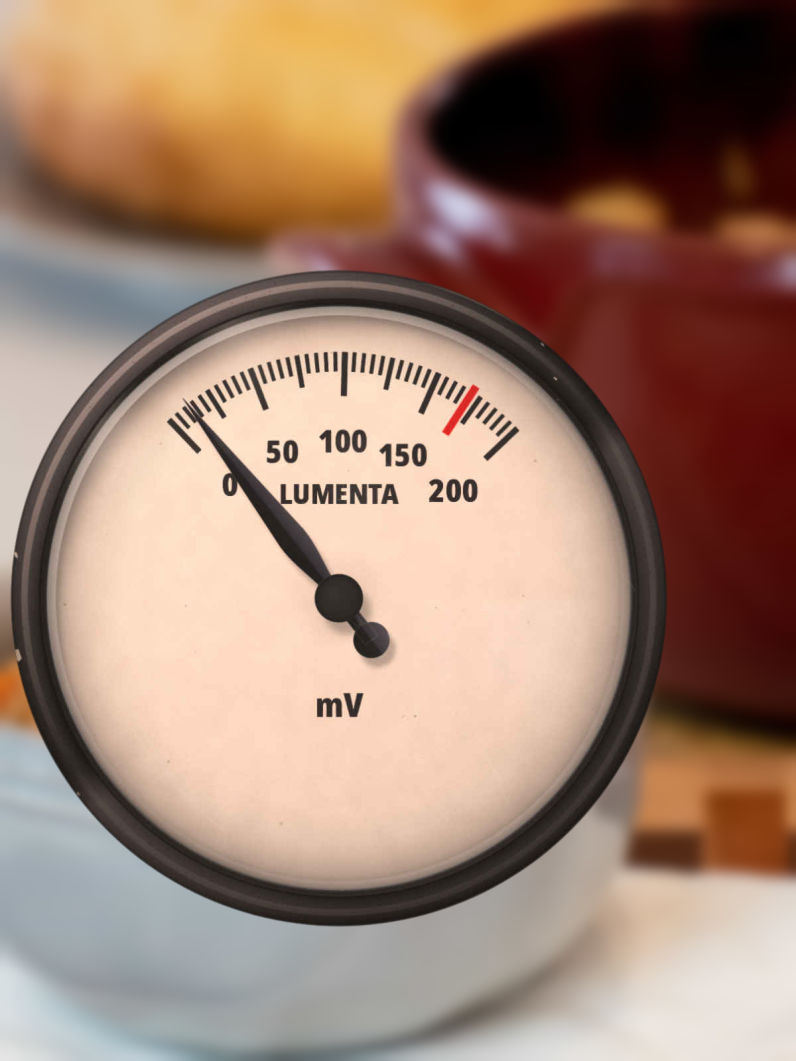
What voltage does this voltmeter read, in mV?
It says 12.5 mV
